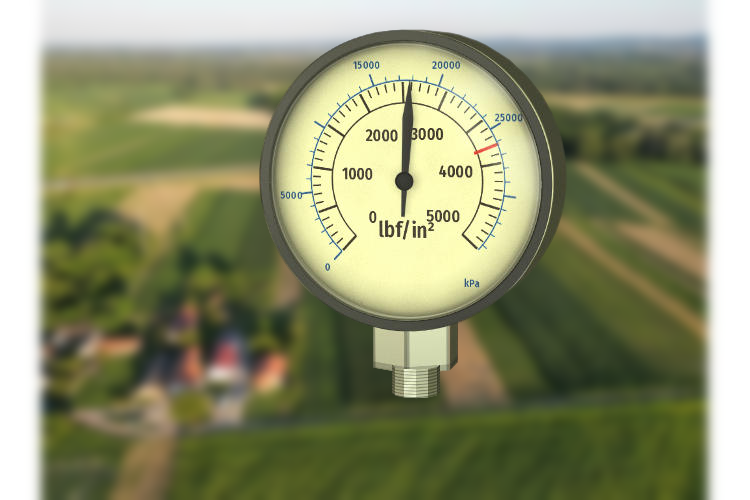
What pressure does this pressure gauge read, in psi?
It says 2600 psi
